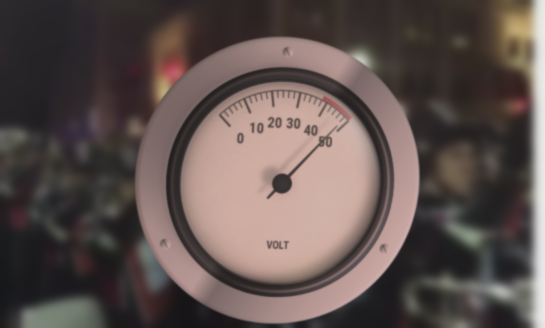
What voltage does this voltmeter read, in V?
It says 48 V
